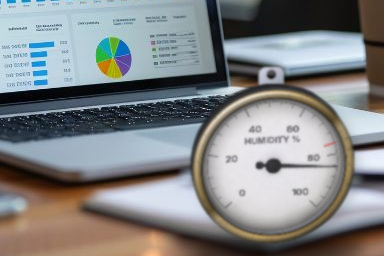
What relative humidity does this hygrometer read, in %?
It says 84 %
